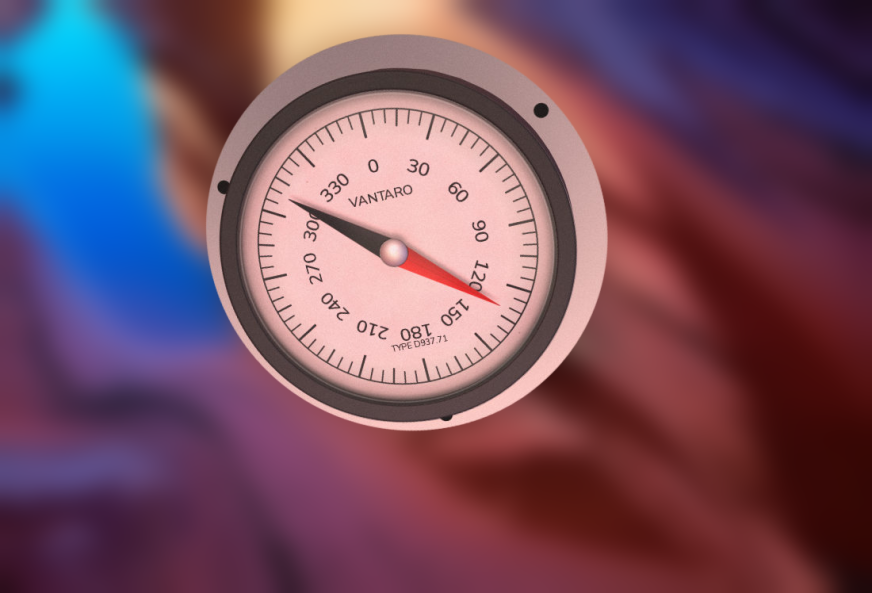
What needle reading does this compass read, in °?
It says 130 °
